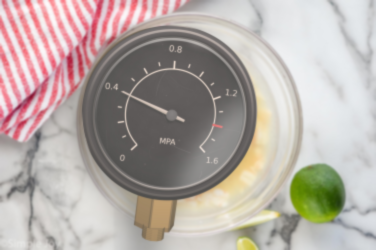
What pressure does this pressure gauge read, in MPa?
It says 0.4 MPa
